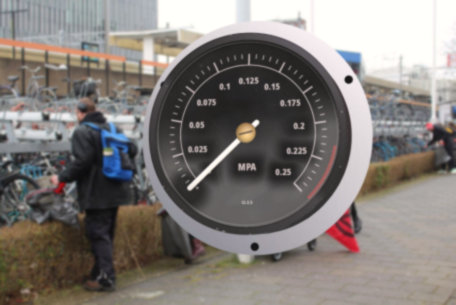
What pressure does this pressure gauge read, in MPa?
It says 0 MPa
